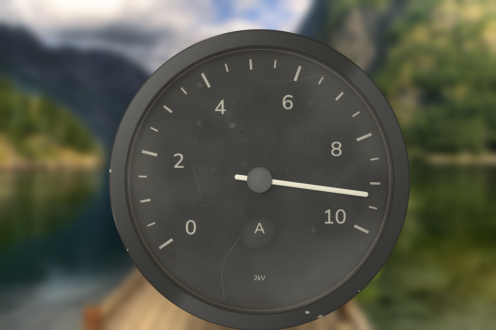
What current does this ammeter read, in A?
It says 9.25 A
